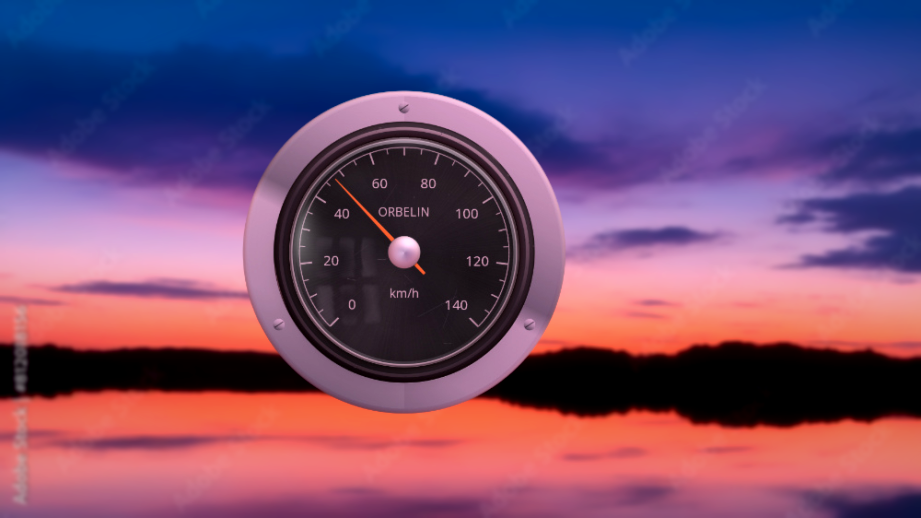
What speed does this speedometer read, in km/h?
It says 47.5 km/h
